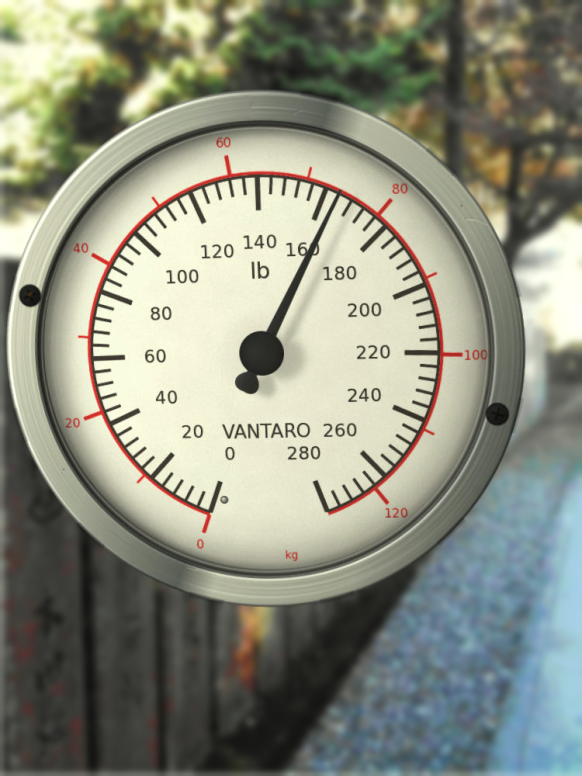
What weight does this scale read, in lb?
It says 164 lb
